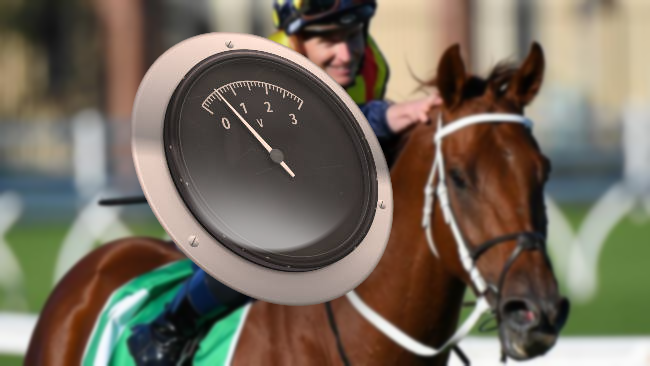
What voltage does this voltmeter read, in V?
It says 0.5 V
